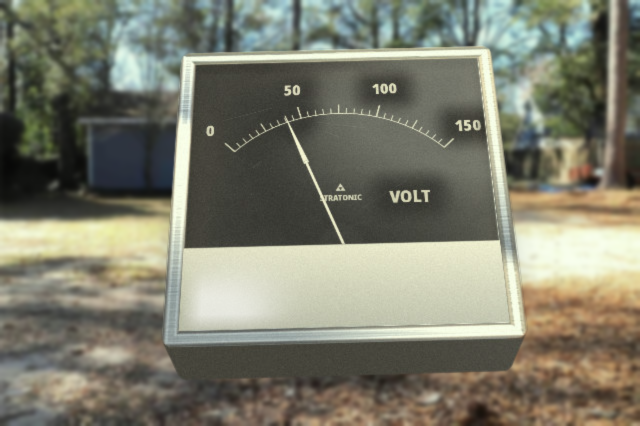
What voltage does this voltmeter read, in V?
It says 40 V
